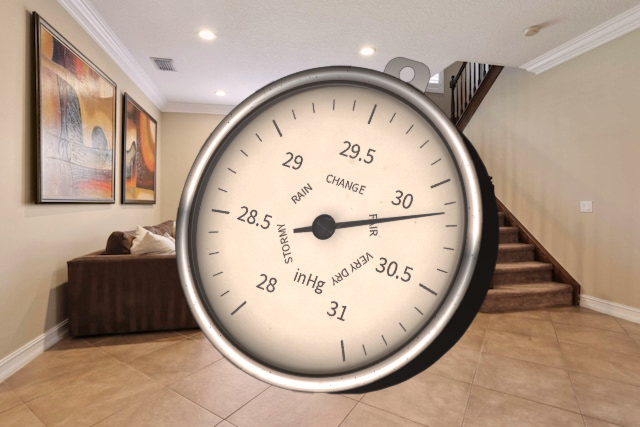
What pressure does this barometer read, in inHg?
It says 30.15 inHg
